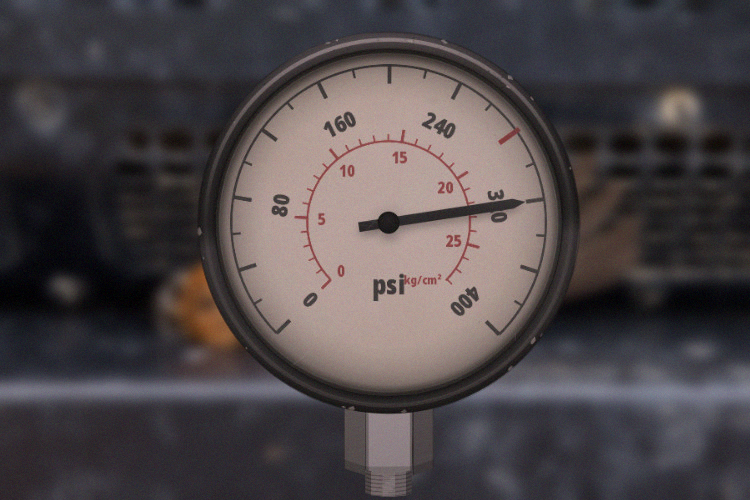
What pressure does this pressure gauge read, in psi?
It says 320 psi
